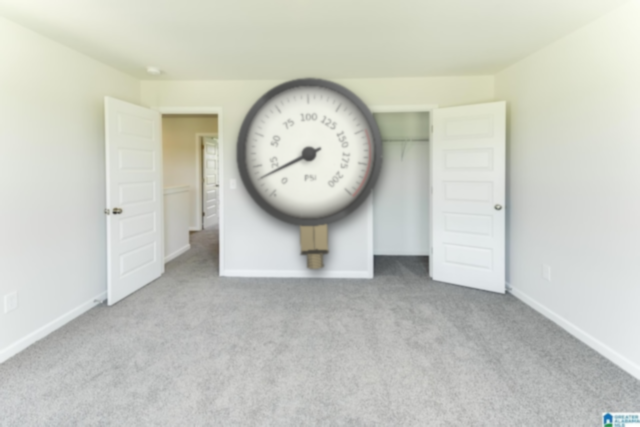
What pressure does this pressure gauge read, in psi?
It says 15 psi
